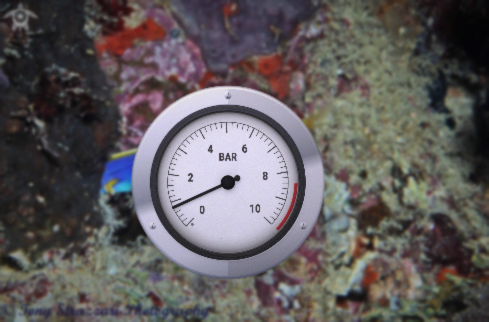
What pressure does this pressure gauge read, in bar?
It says 0.8 bar
